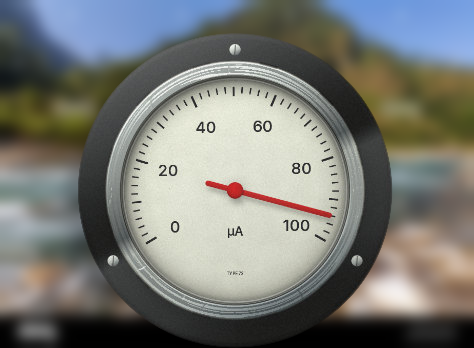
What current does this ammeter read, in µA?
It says 94 µA
